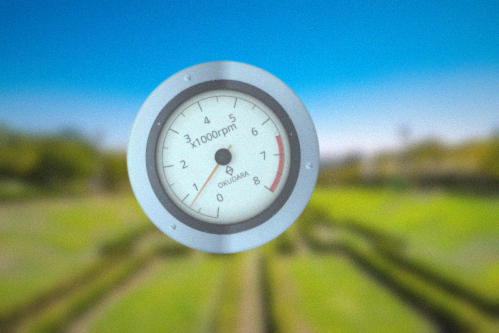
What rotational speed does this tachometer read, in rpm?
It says 750 rpm
